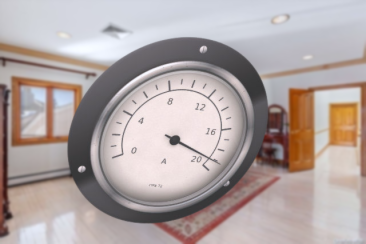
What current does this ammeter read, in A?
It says 19 A
